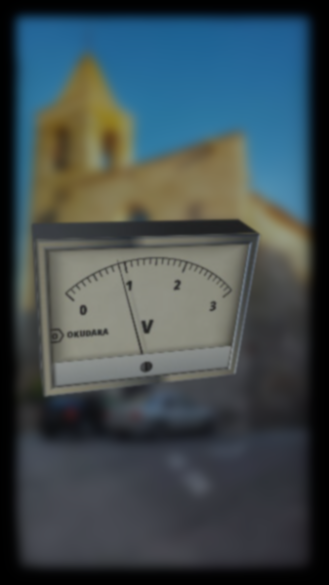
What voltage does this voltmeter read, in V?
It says 0.9 V
